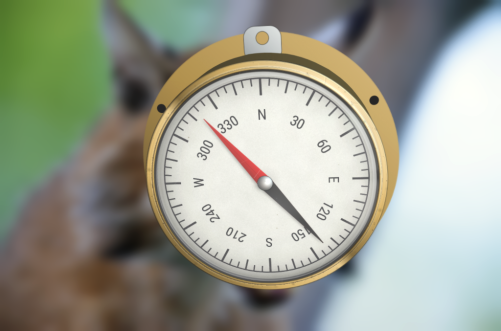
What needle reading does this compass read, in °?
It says 320 °
